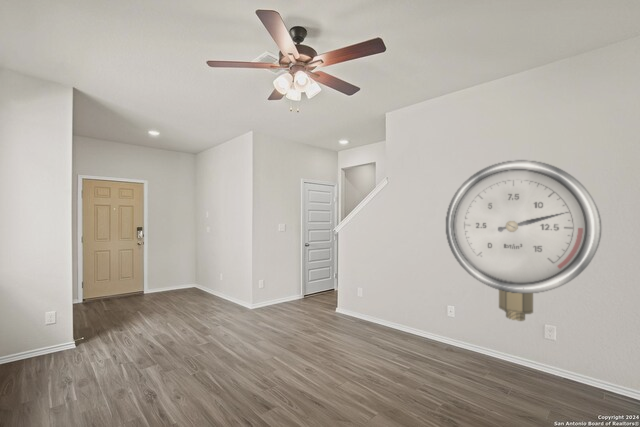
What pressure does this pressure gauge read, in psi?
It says 11.5 psi
